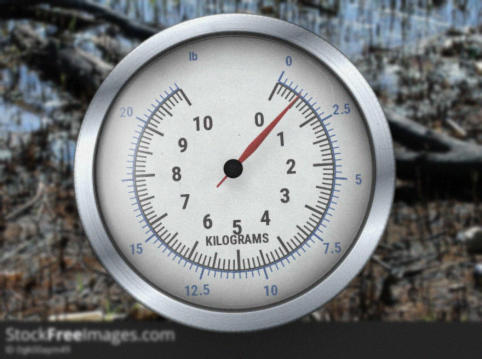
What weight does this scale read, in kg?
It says 0.5 kg
